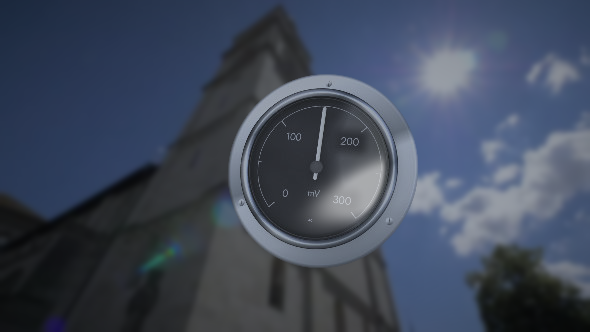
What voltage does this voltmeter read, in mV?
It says 150 mV
